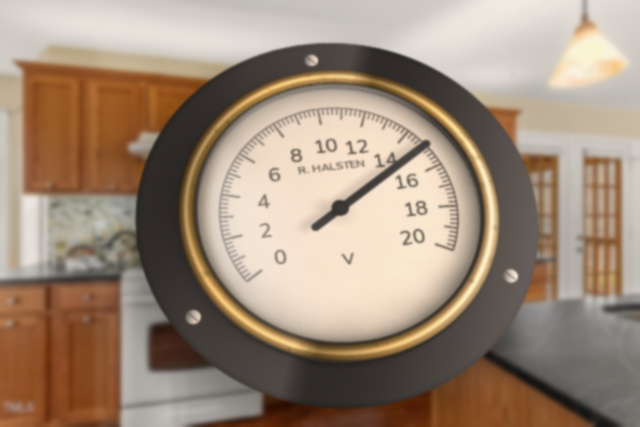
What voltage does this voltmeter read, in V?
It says 15 V
